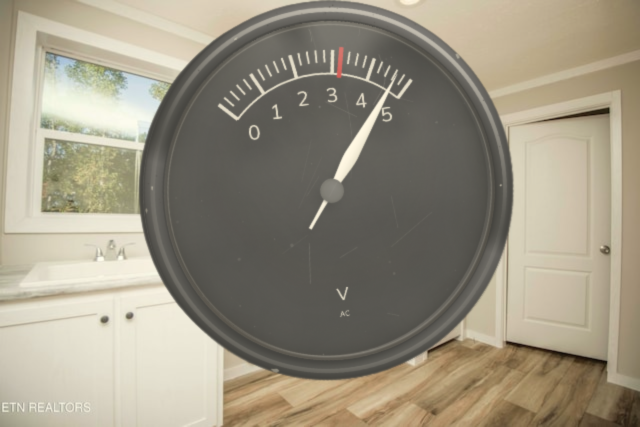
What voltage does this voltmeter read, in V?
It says 4.6 V
